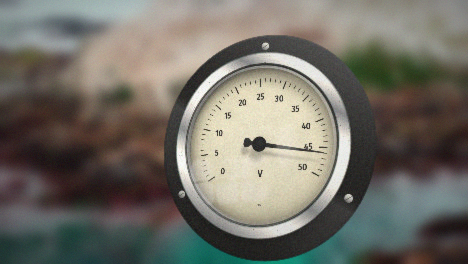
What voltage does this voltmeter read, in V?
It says 46 V
